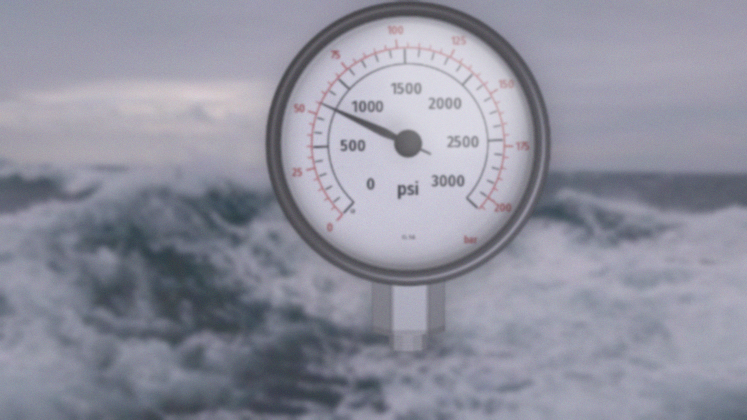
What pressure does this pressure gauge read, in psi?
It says 800 psi
